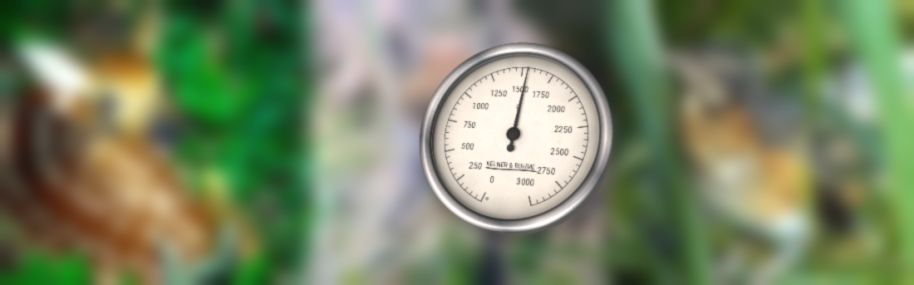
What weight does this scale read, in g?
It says 1550 g
